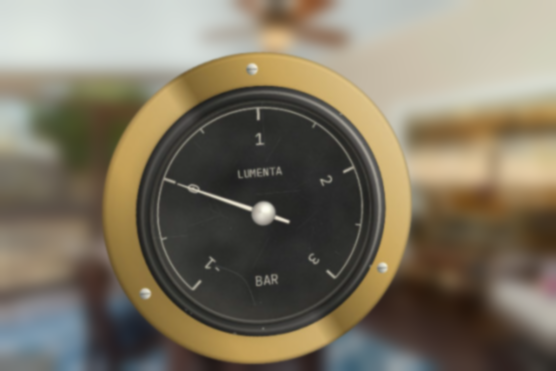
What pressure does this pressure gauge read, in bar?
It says 0 bar
